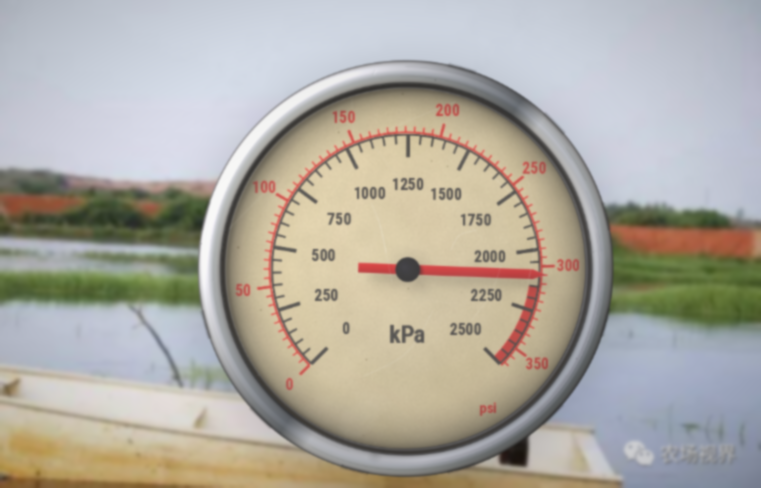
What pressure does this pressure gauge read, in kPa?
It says 2100 kPa
